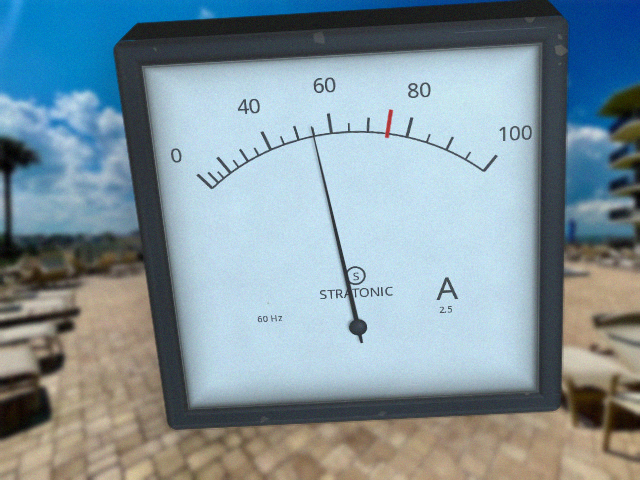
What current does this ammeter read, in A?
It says 55 A
